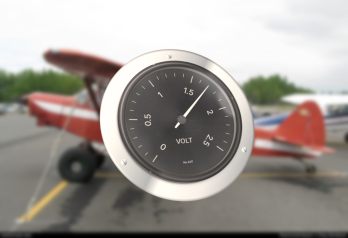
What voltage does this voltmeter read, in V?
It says 1.7 V
